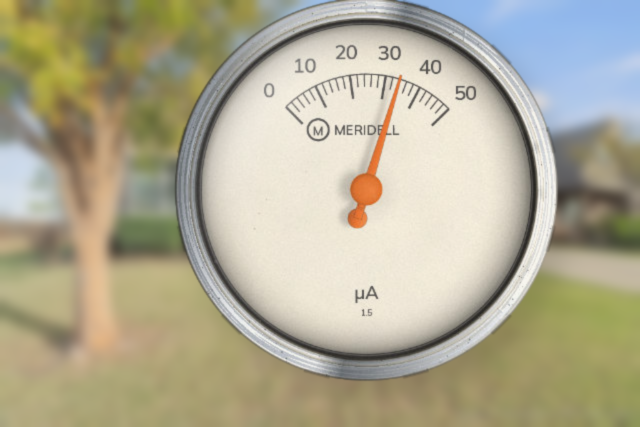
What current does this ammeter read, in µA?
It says 34 µA
